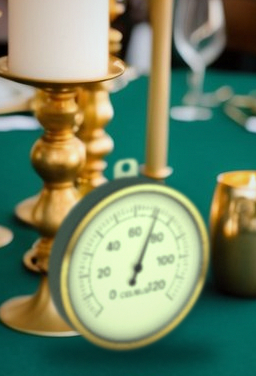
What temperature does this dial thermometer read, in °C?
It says 70 °C
